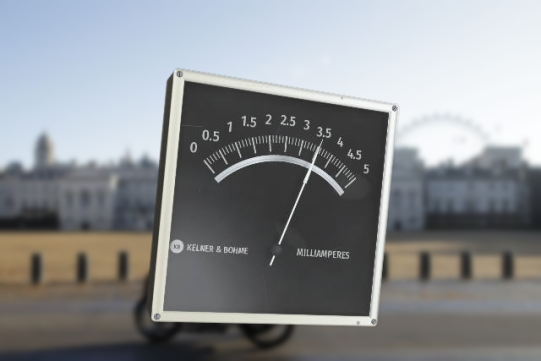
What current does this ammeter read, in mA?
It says 3.5 mA
